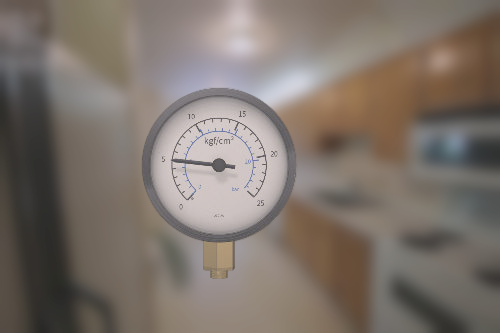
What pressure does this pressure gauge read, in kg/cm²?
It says 5 kg/cm²
